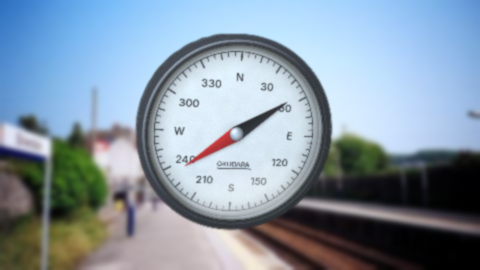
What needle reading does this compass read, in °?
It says 235 °
